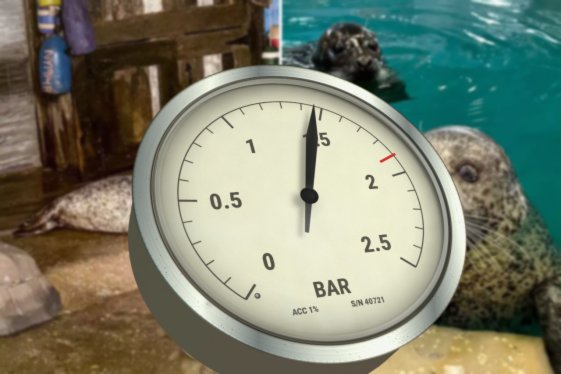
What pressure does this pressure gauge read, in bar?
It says 1.45 bar
